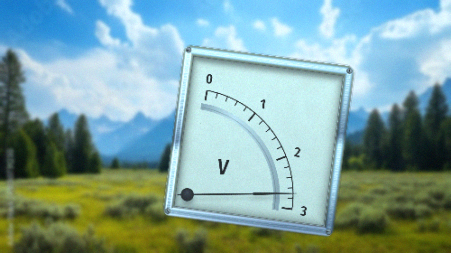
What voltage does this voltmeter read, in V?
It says 2.7 V
